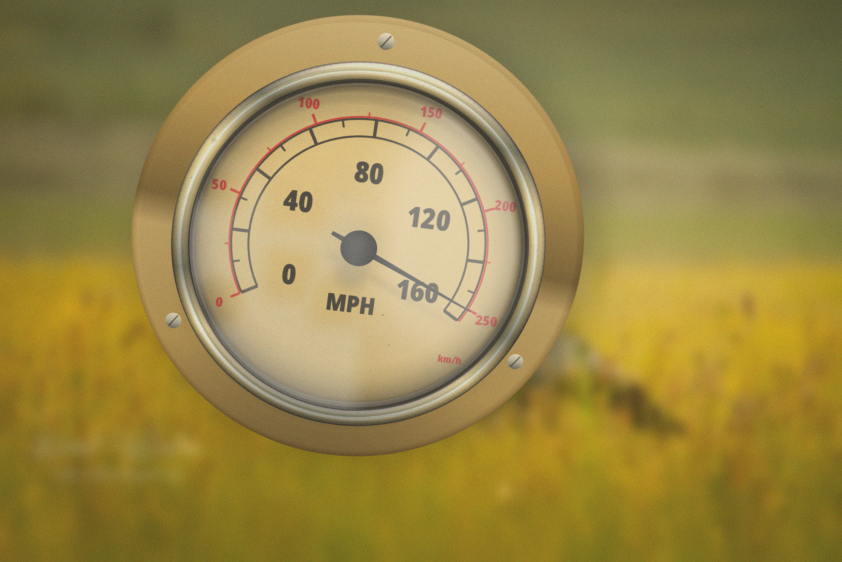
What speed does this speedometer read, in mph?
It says 155 mph
